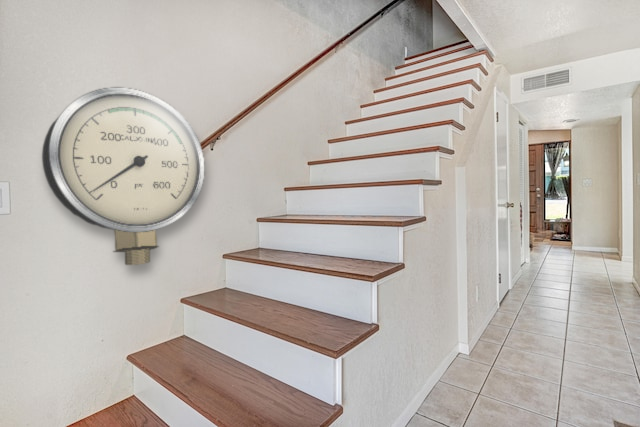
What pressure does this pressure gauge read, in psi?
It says 20 psi
